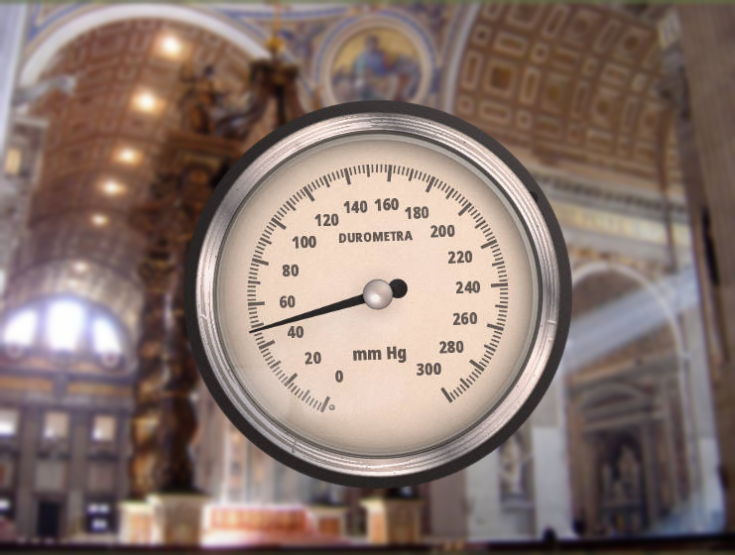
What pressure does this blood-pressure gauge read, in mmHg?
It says 48 mmHg
